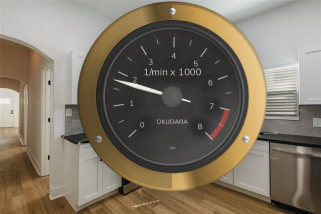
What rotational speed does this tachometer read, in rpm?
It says 1750 rpm
